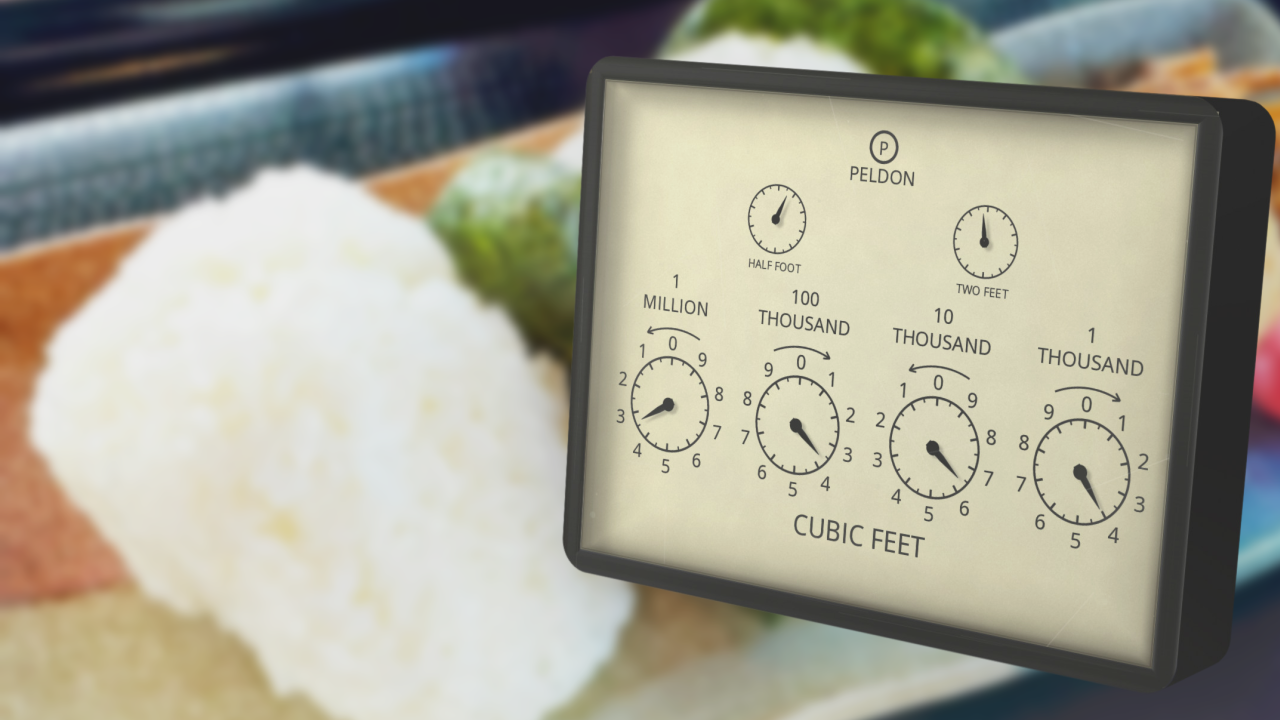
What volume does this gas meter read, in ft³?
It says 336400 ft³
